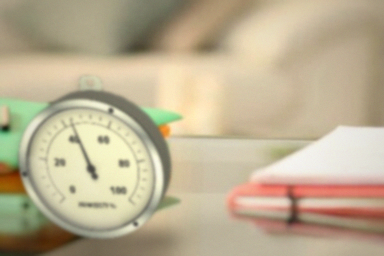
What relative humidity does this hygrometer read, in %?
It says 44 %
